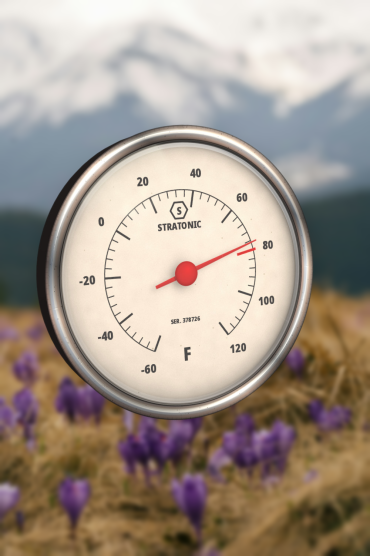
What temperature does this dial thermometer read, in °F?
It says 76 °F
